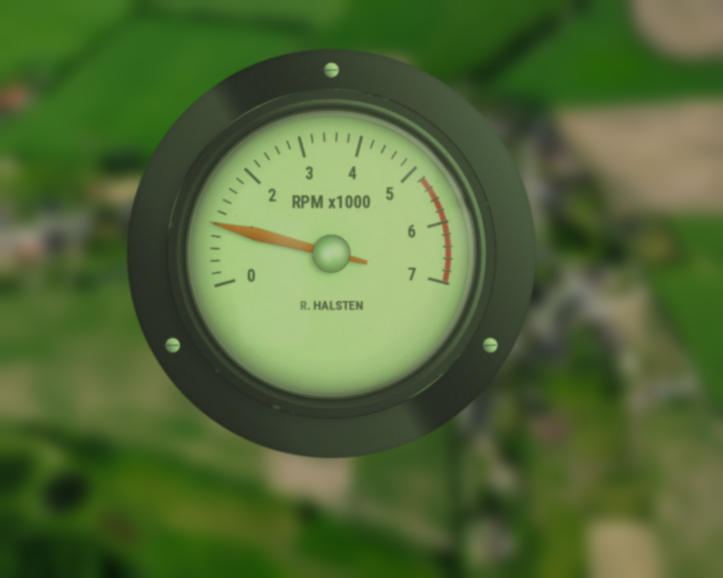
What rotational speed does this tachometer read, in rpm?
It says 1000 rpm
